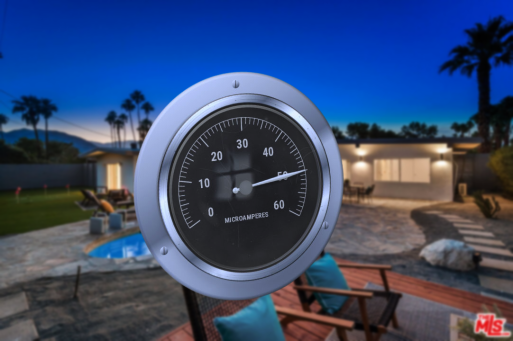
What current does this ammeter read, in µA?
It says 50 µA
